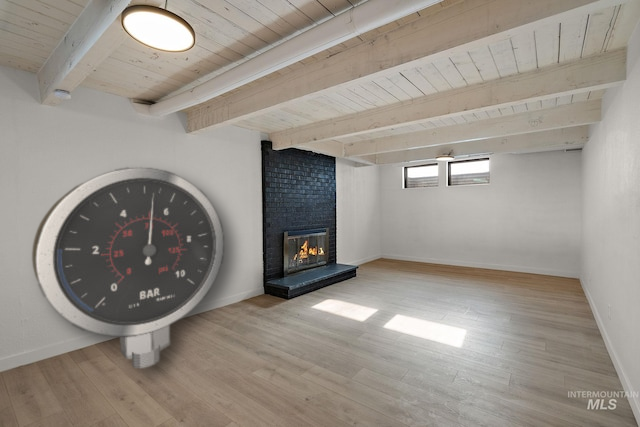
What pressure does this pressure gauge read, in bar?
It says 5.25 bar
